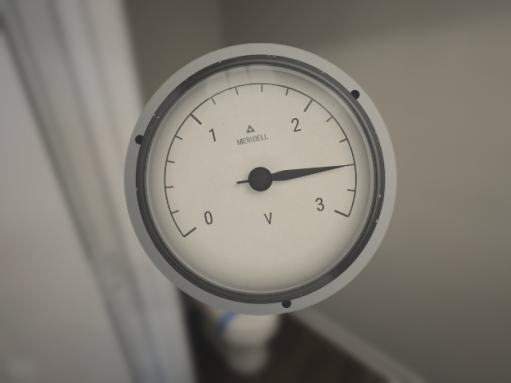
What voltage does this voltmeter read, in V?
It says 2.6 V
